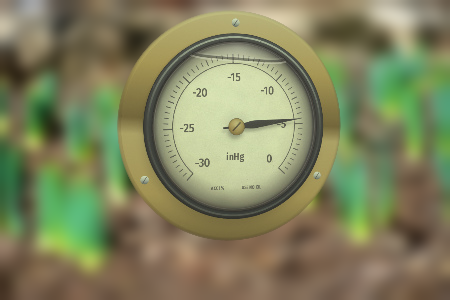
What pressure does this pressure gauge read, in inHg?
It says -5.5 inHg
